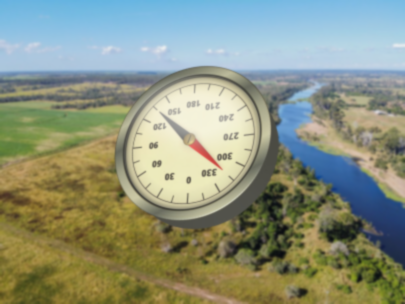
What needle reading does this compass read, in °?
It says 315 °
